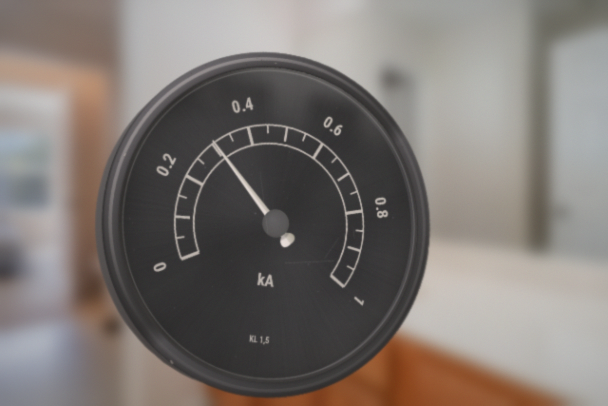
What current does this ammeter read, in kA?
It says 0.3 kA
